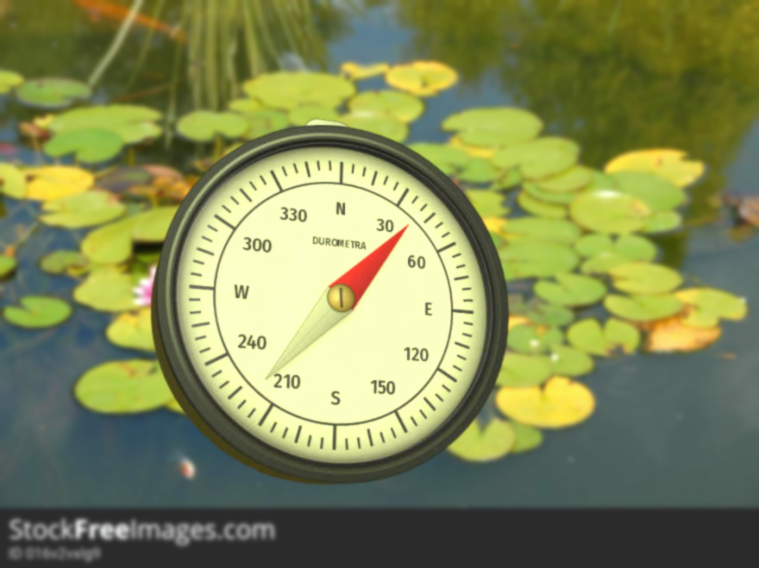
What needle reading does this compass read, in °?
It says 40 °
